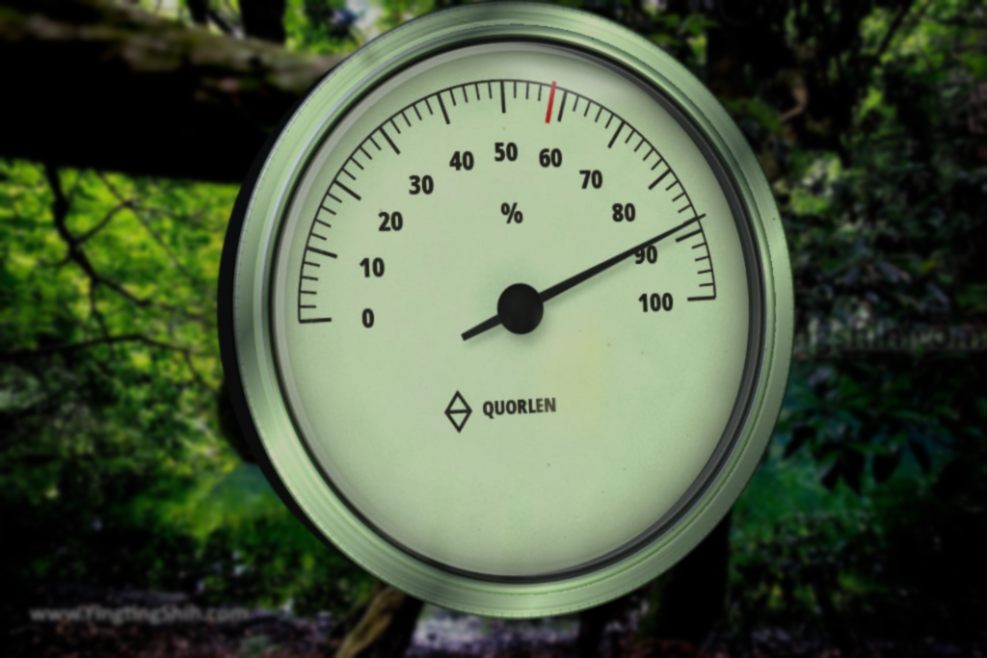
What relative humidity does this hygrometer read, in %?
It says 88 %
